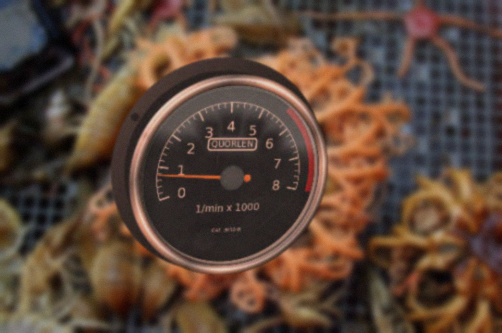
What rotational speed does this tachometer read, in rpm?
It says 800 rpm
